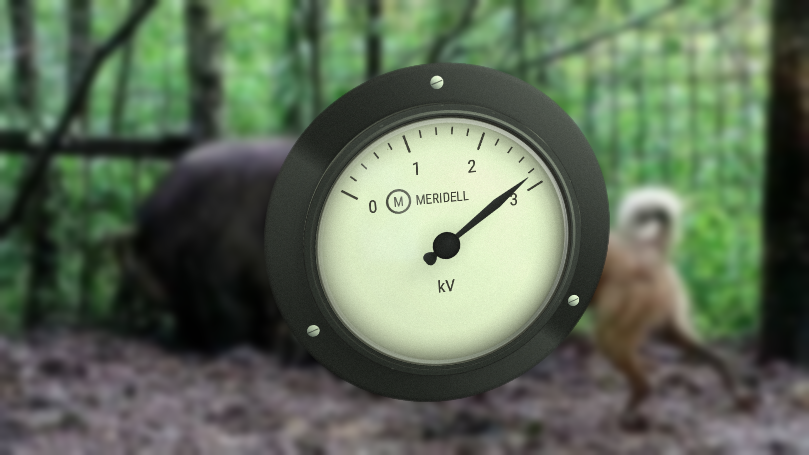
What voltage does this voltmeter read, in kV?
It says 2.8 kV
